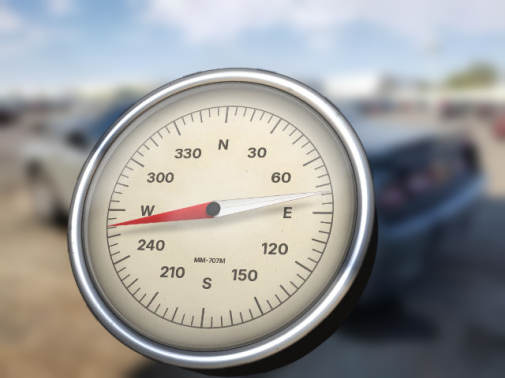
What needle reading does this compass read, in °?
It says 260 °
